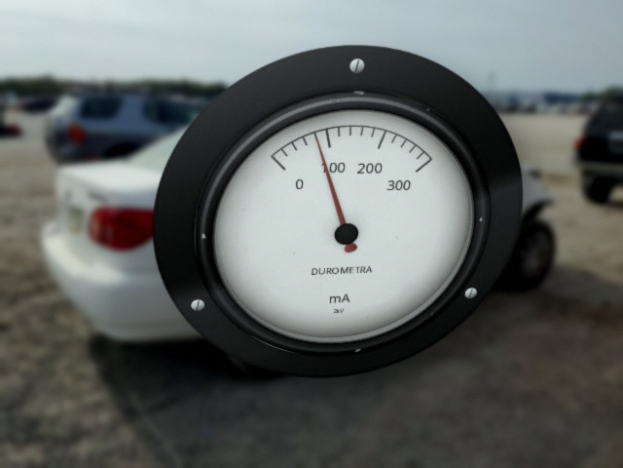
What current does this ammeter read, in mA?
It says 80 mA
